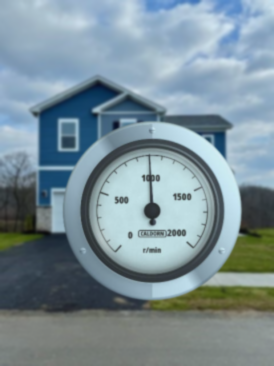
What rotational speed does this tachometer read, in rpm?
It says 1000 rpm
